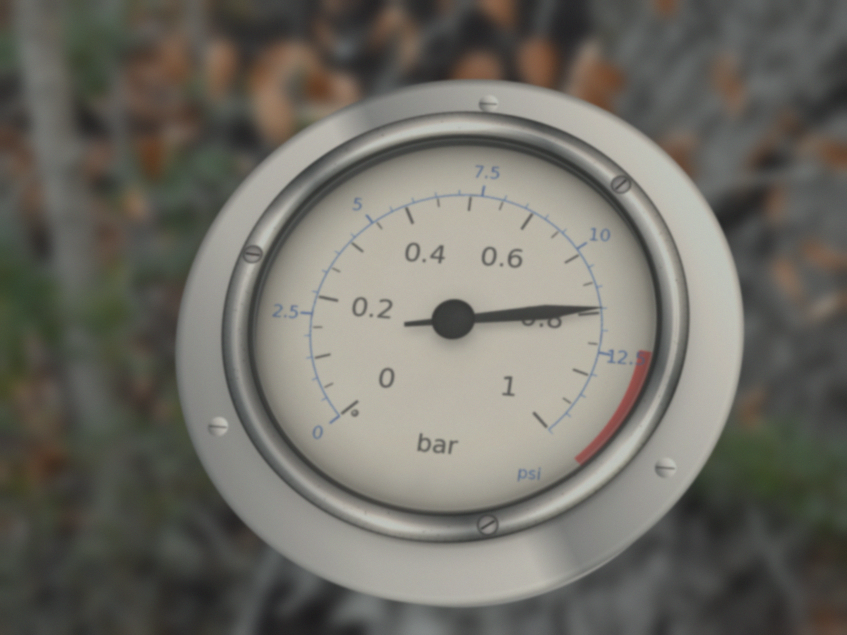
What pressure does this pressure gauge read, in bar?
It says 0.8 bar
